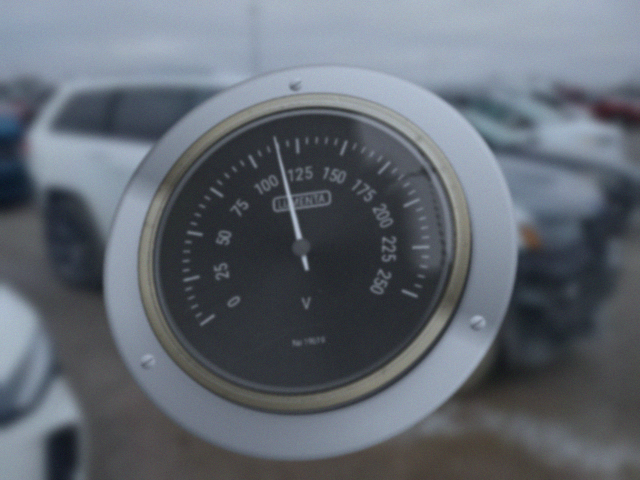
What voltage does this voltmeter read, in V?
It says 115 V
